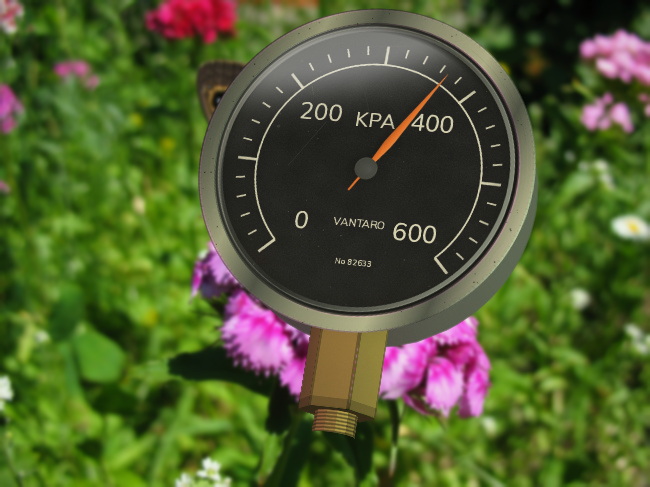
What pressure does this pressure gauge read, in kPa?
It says 370 kPa
